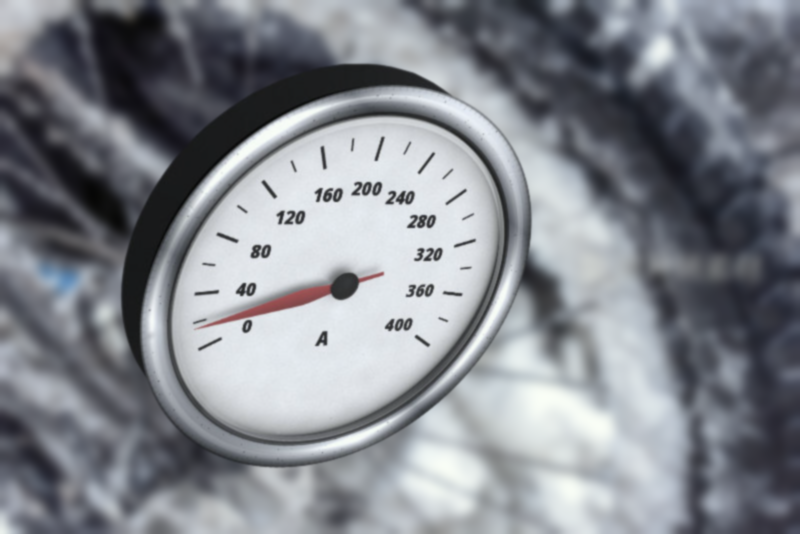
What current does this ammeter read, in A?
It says 20 A
